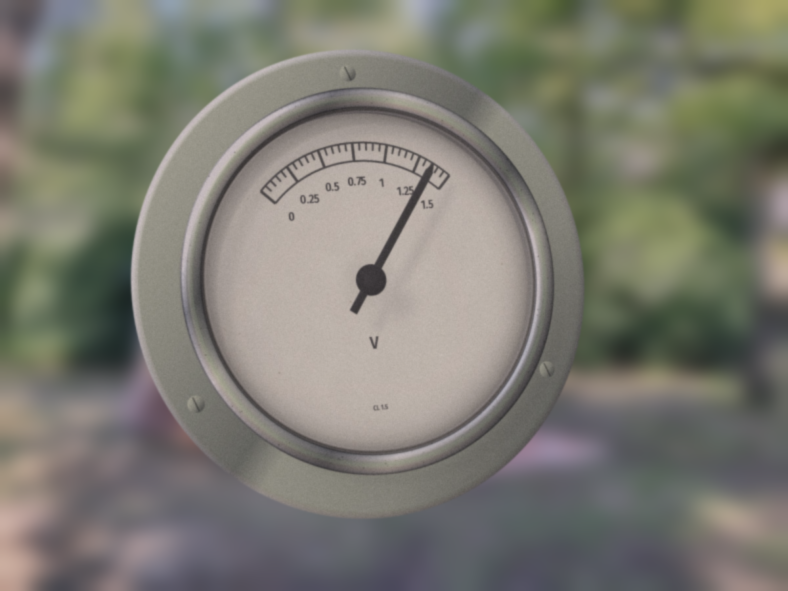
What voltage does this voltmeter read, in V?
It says 1.35 V
